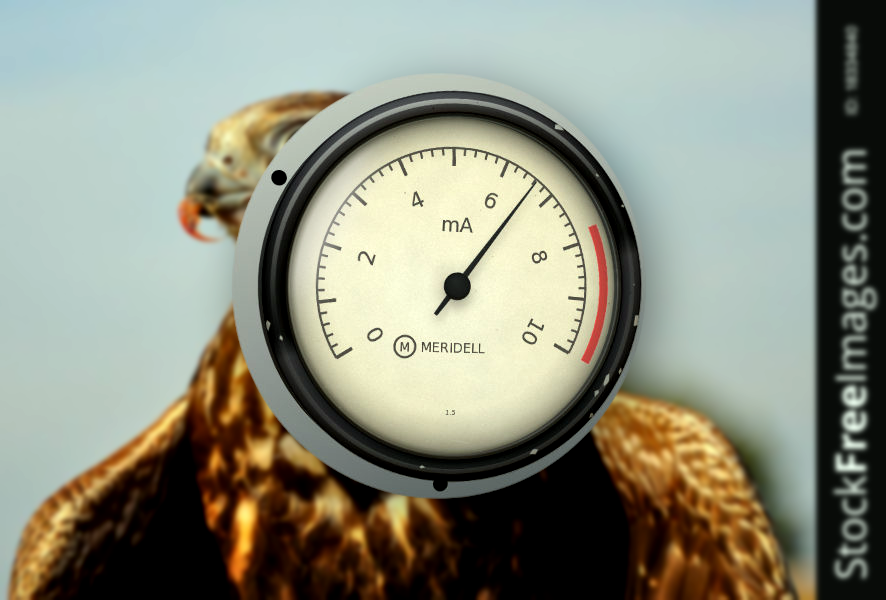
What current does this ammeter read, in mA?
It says 6.6 mA
